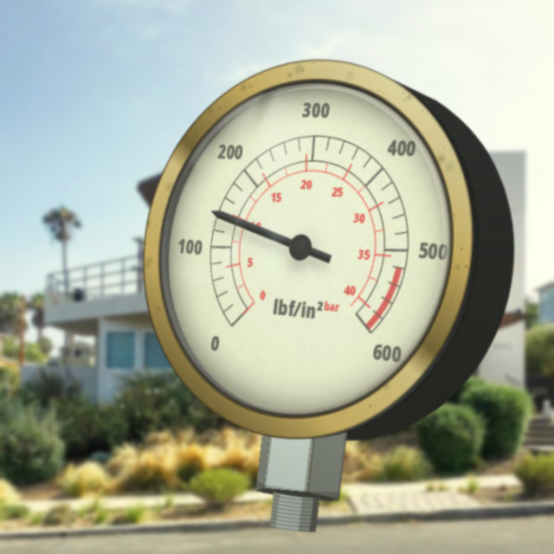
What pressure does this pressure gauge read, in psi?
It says 140 psi
